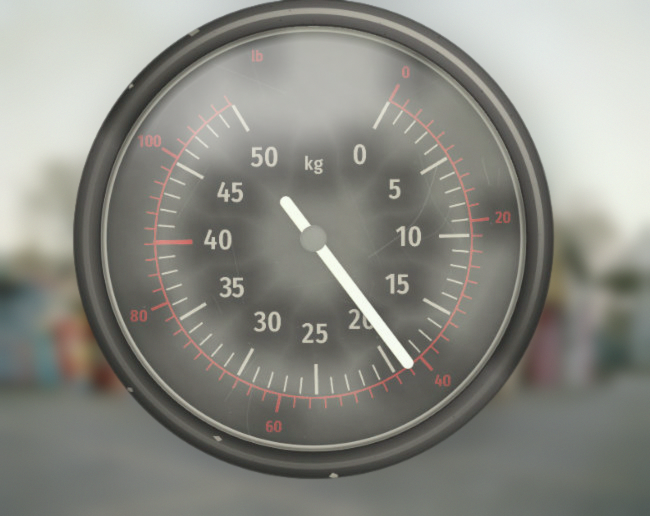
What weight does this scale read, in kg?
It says 19 kg
